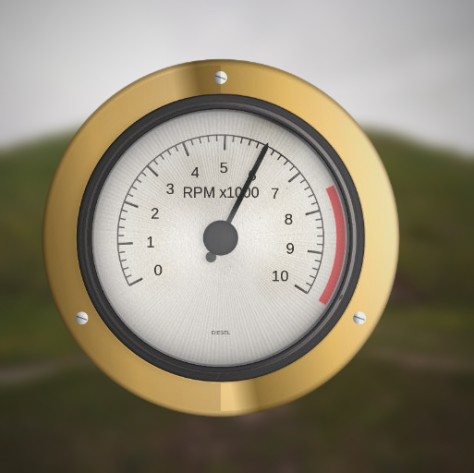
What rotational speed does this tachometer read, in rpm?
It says 6000 rpm
